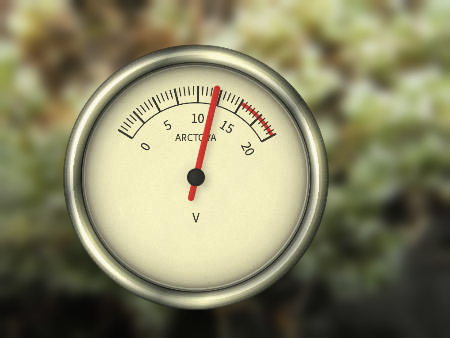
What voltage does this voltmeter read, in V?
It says 12 V
